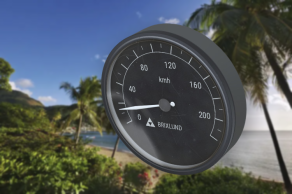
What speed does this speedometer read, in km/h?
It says 15 km/h
